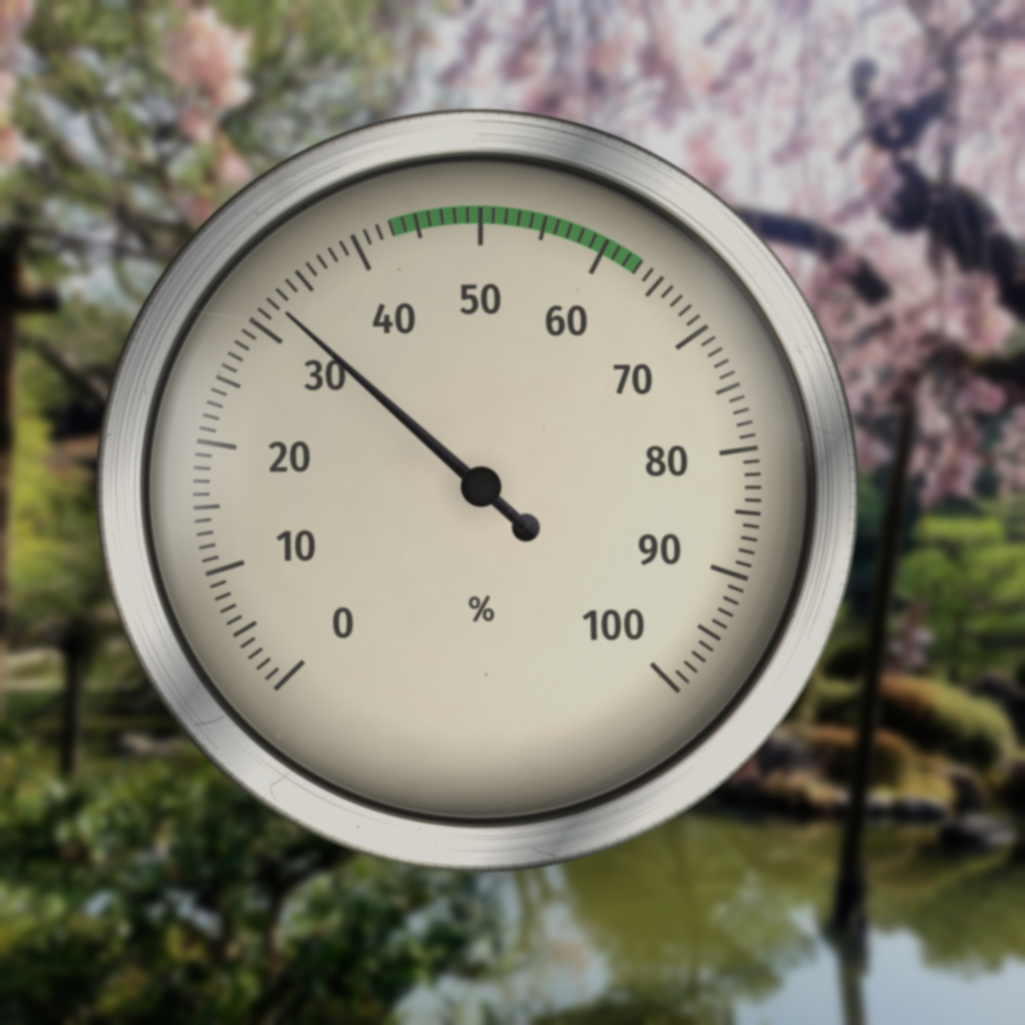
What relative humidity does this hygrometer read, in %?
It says 32 %
